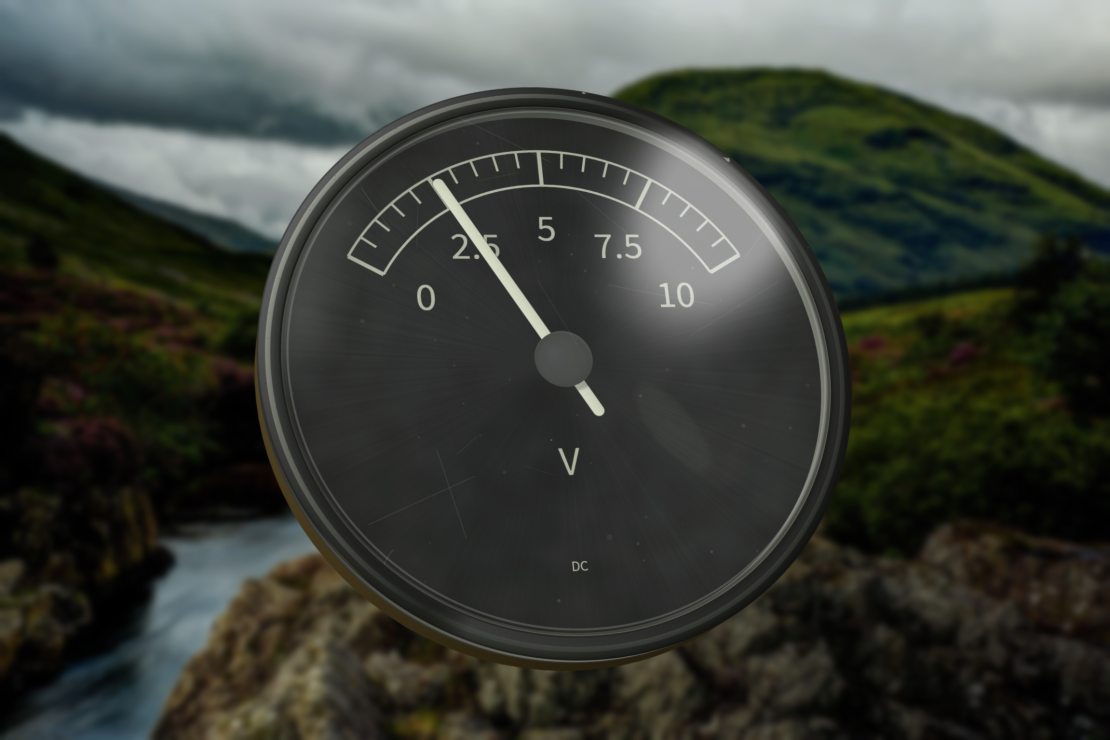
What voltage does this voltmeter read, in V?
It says 2.5 V
